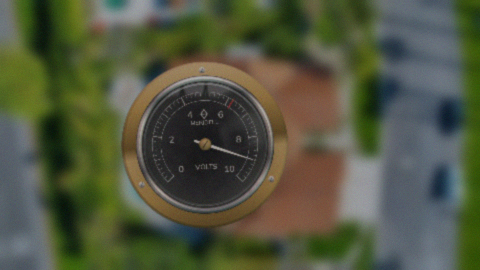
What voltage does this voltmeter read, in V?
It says 9 V
